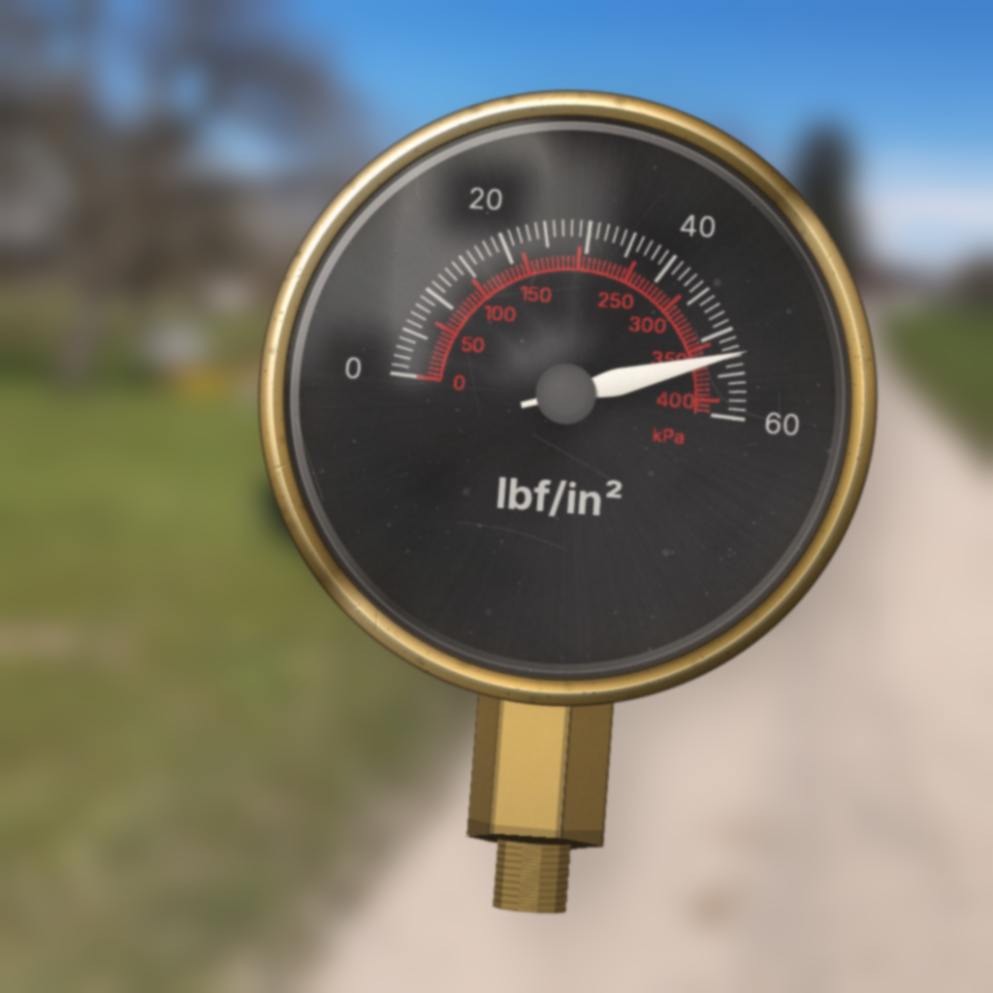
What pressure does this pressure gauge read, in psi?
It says 53 psi
